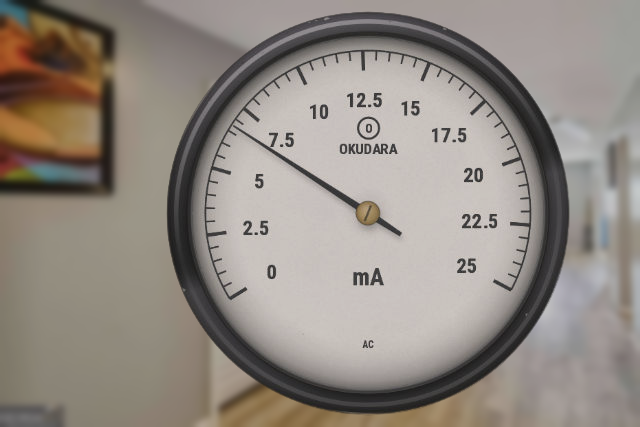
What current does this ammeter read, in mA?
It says 6.75 mA
